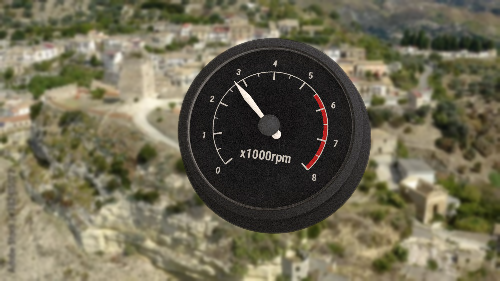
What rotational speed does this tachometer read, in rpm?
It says 2750 rpm
